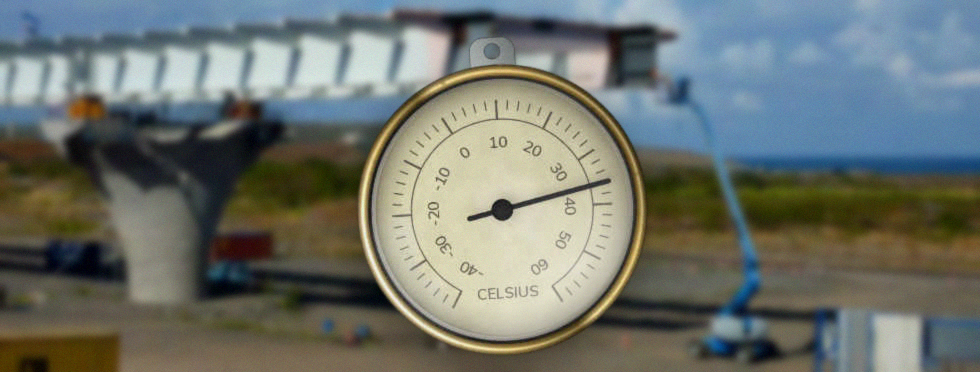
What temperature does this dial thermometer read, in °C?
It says 36 °C
